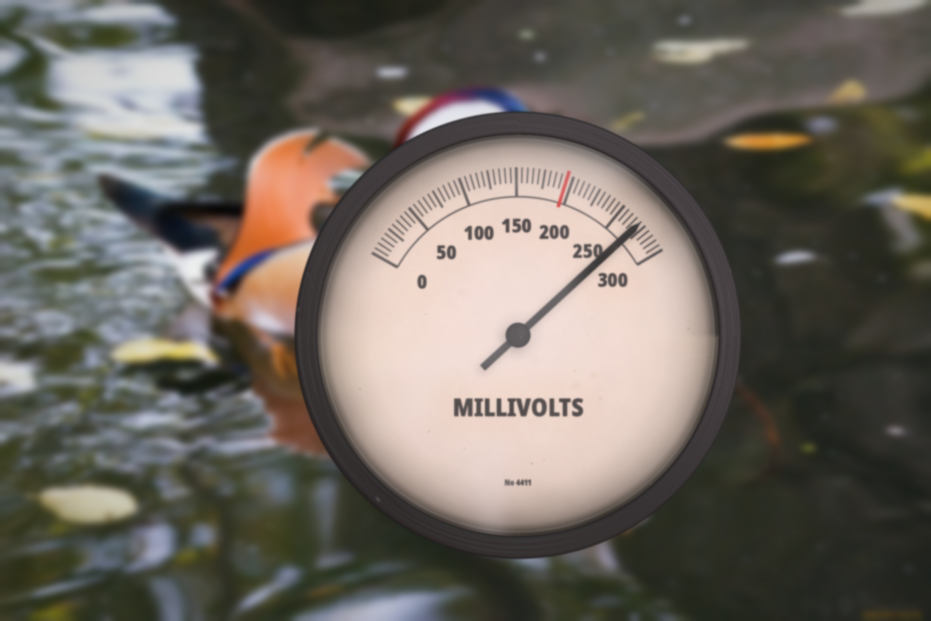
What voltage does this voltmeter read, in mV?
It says 270 mV
